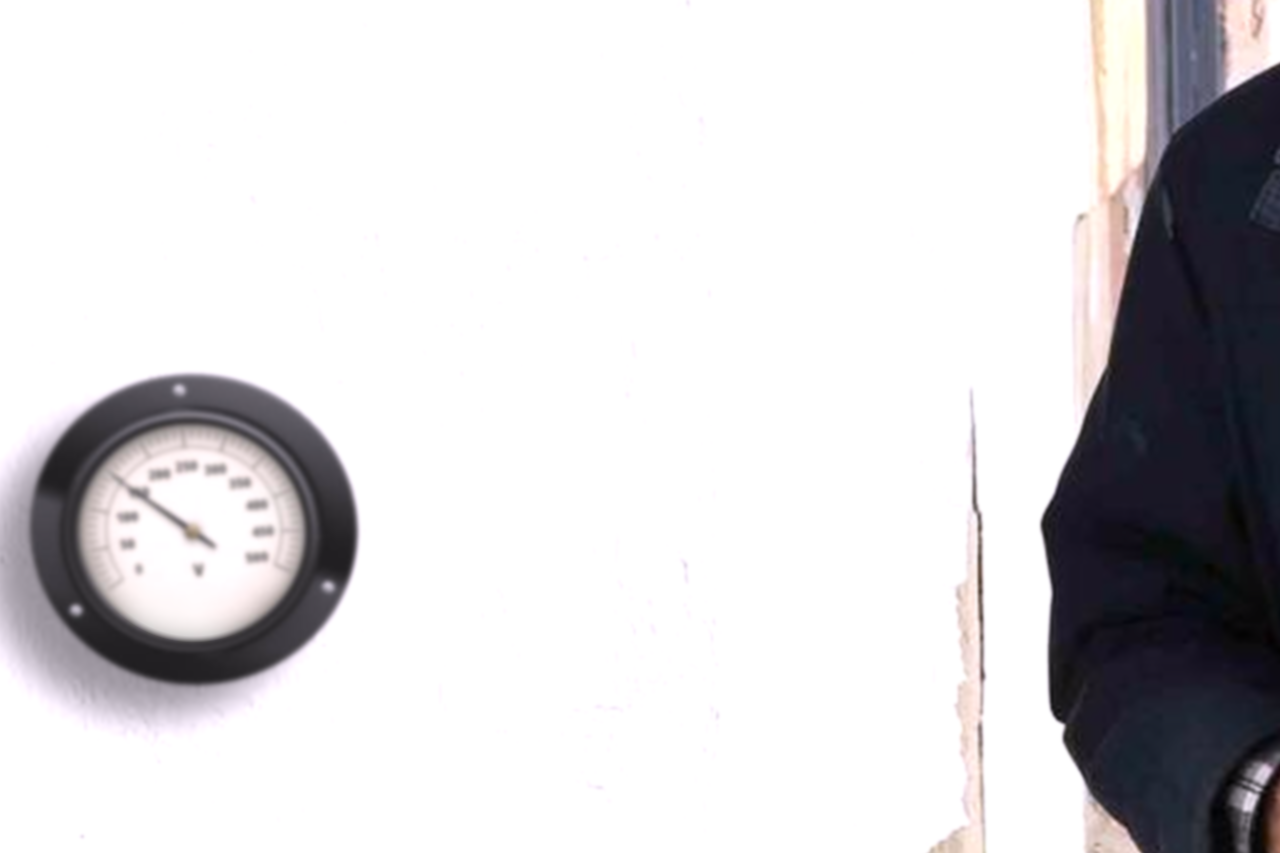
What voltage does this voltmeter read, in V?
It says 150 V
